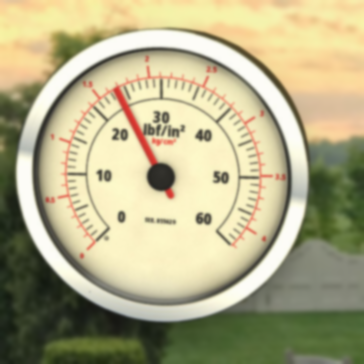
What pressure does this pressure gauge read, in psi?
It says 24 psi
